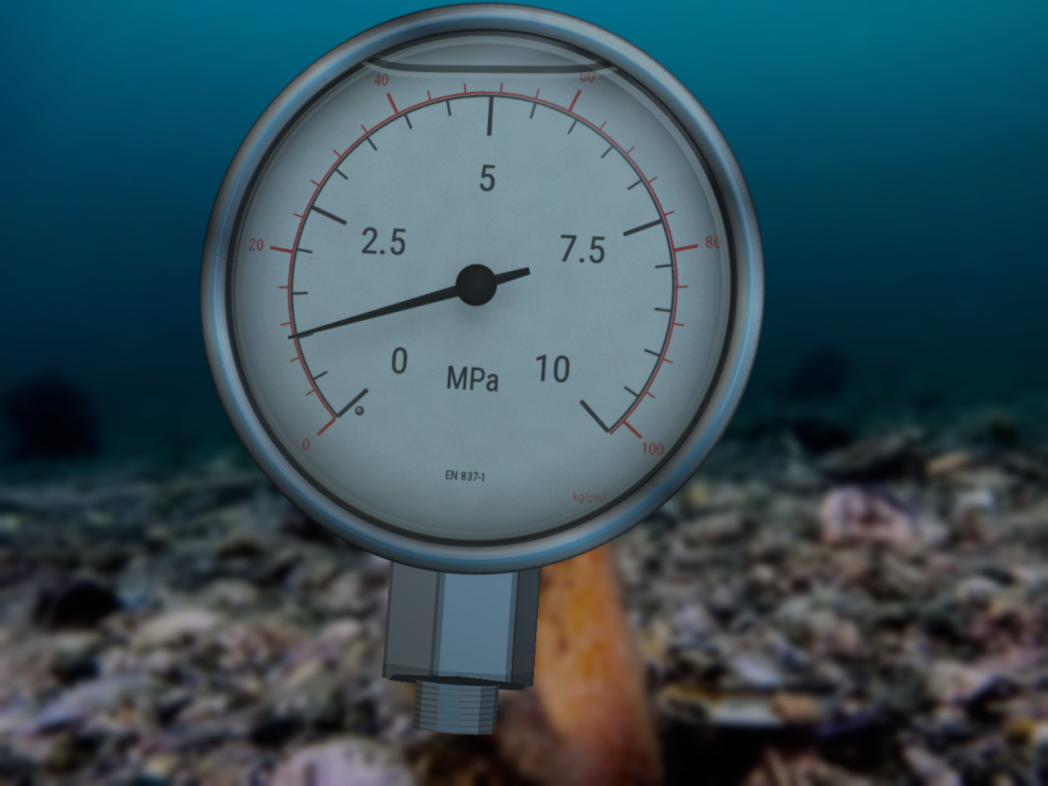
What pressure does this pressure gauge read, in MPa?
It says 1 MPa
